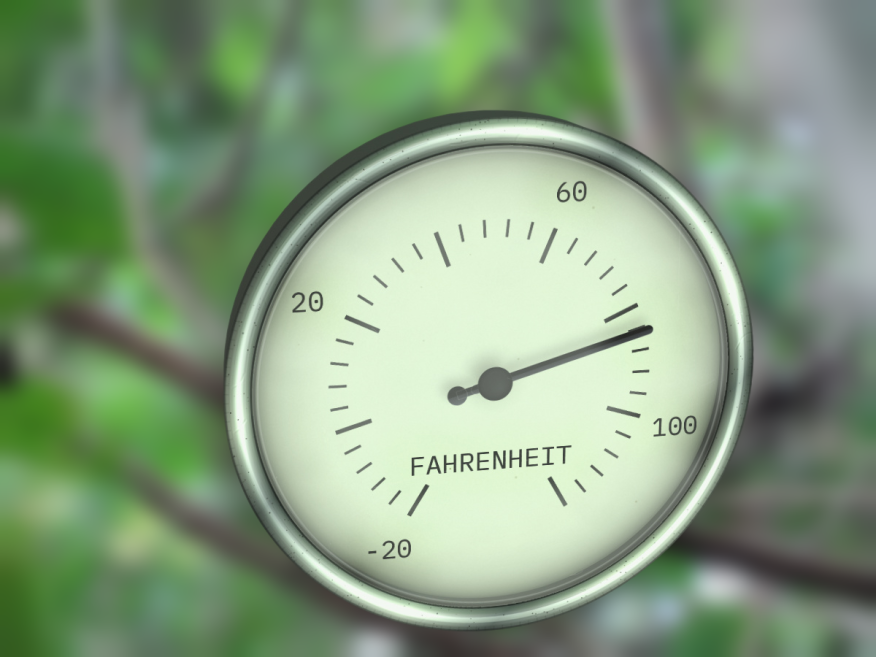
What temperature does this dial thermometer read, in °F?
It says 84 °F
